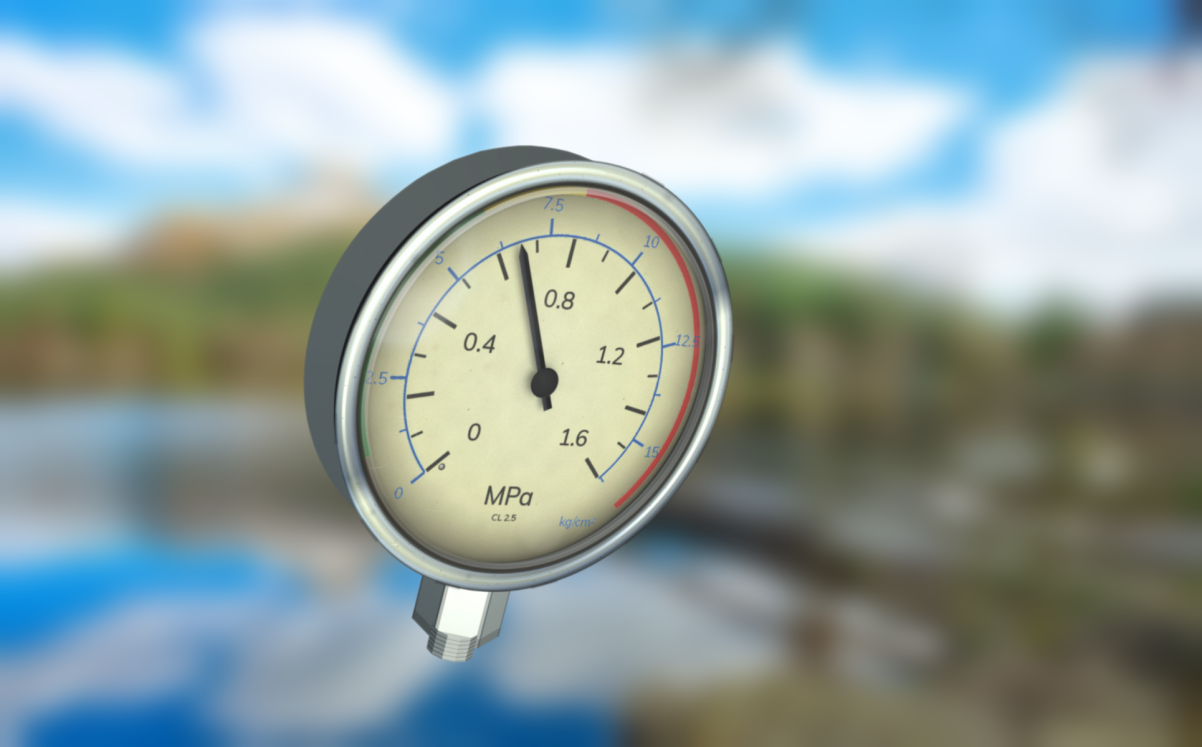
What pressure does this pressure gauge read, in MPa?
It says 0.65 MPa
